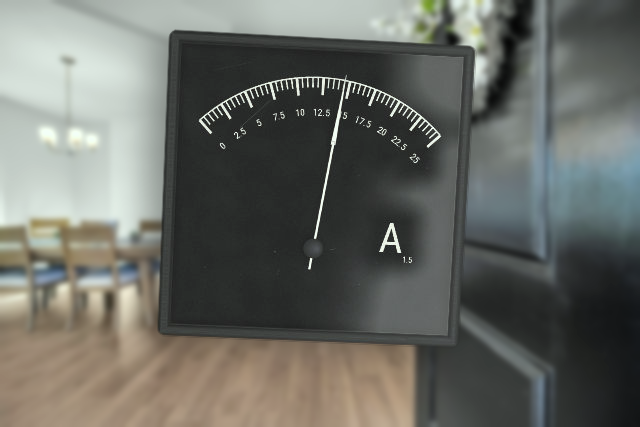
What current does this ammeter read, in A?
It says 14.5 A
